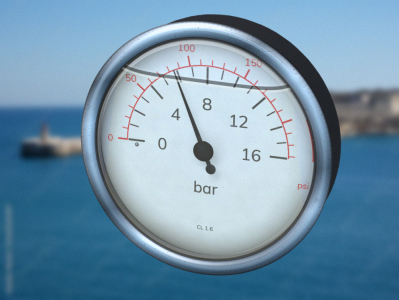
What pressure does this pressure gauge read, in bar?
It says 6 bar
